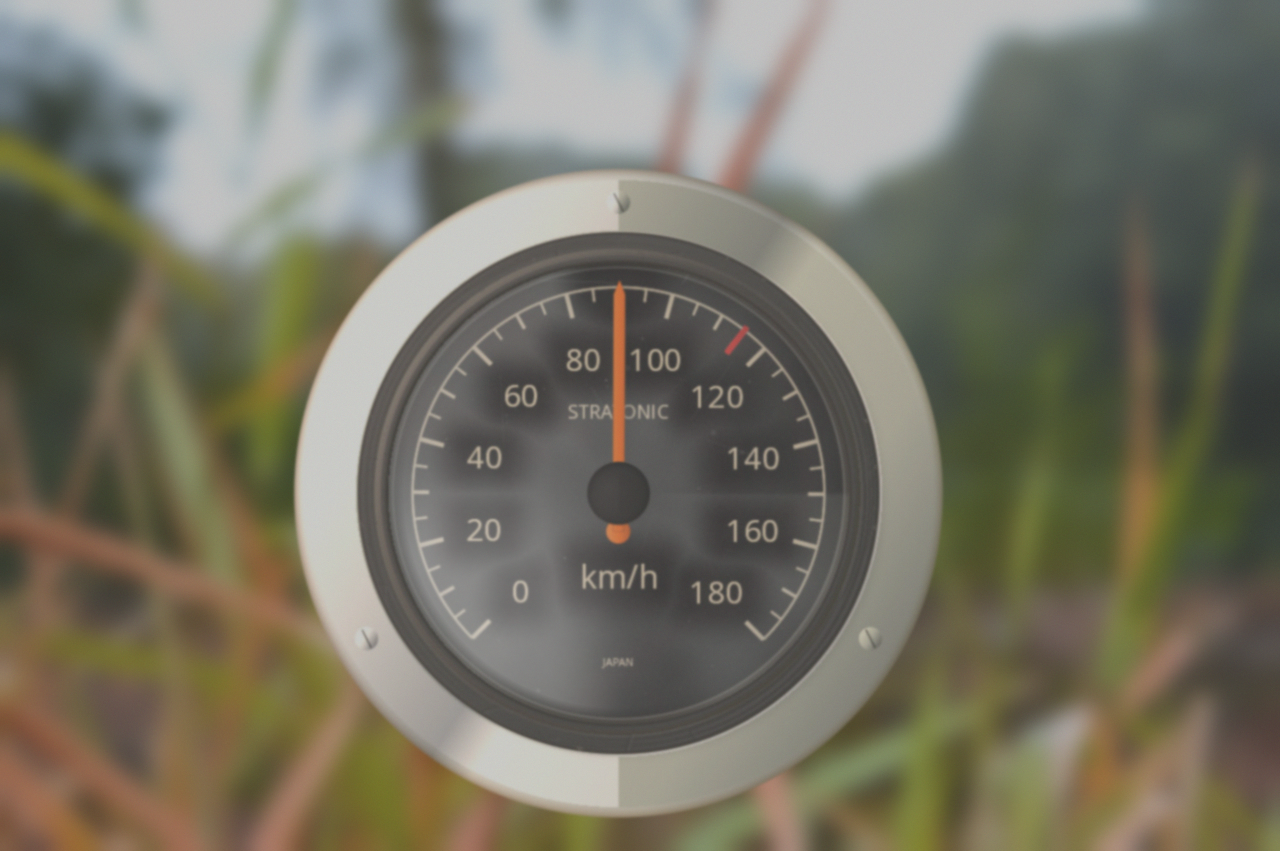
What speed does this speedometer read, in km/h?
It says 90 km/h
